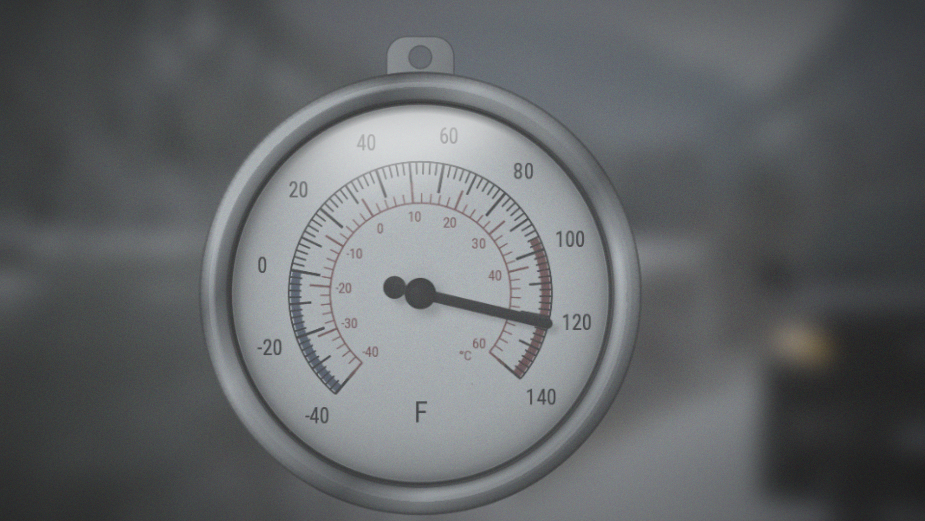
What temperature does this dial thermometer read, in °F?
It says 122 °F
